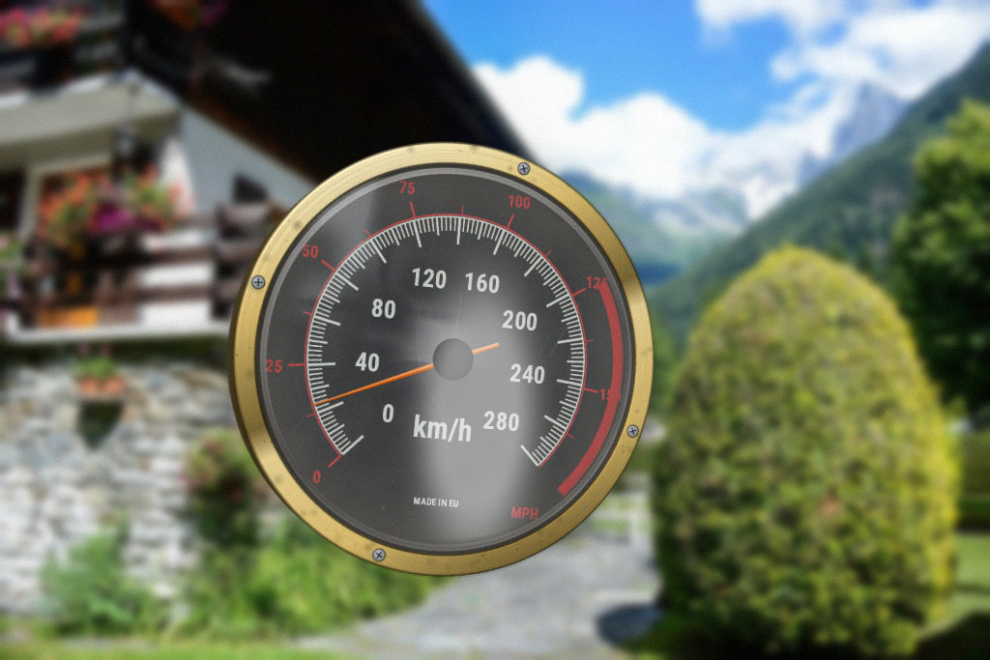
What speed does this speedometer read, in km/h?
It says 24 km/h
